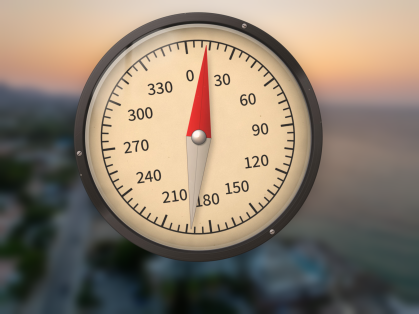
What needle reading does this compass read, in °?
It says 12.5 °
